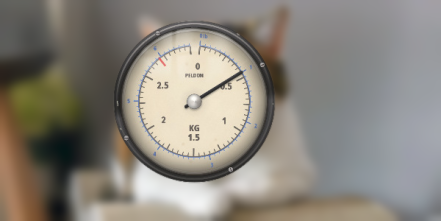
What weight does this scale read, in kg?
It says 0.45 kg
